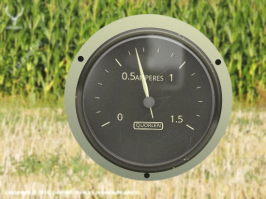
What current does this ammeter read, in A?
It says 0.65 A
